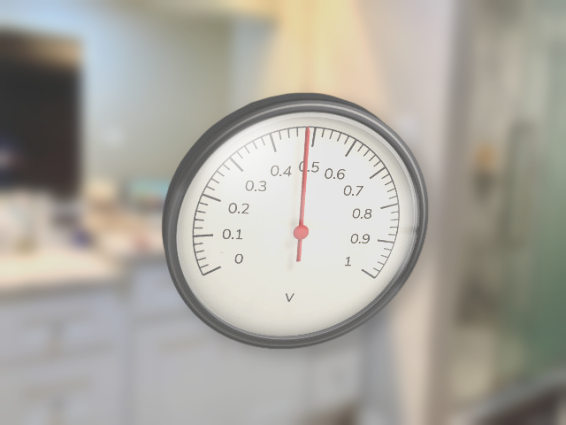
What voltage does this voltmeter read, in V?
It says 0.48 V
